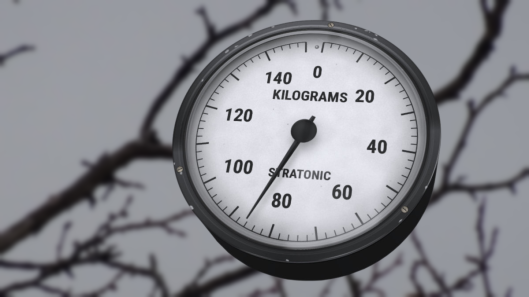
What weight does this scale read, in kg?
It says 86 kg
